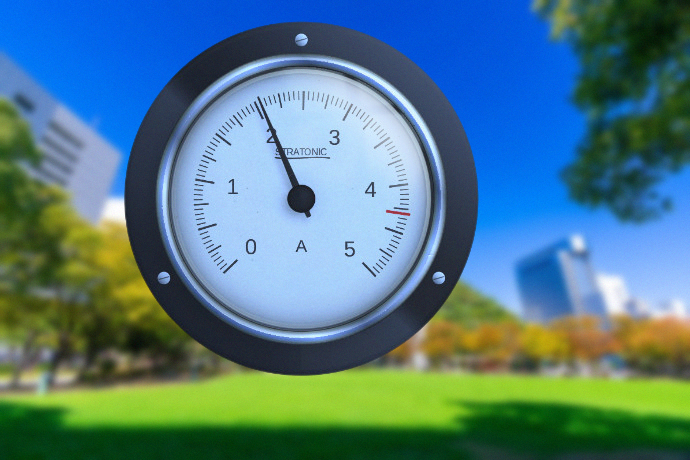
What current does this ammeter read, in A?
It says 2.05 A
